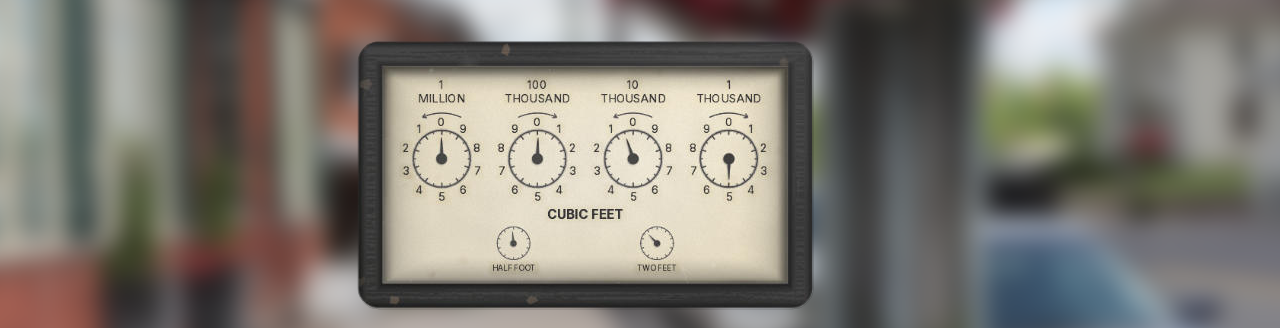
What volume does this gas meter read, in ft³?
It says 500 ft³
